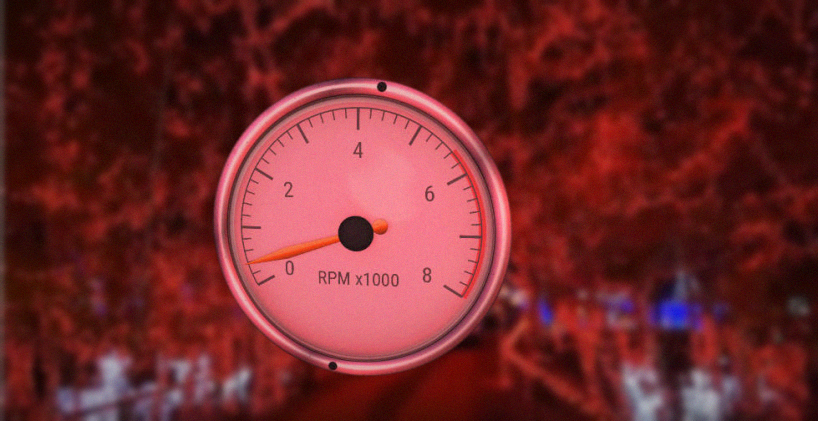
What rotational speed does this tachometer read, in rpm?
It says 400 rpm
